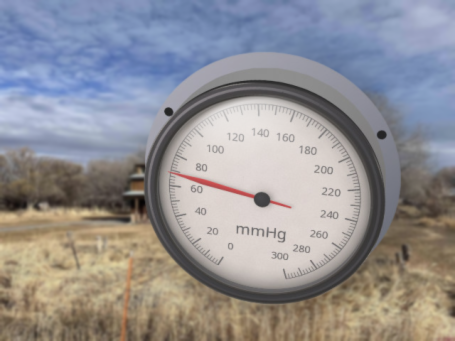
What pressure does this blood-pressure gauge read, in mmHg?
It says 70 mmHg
